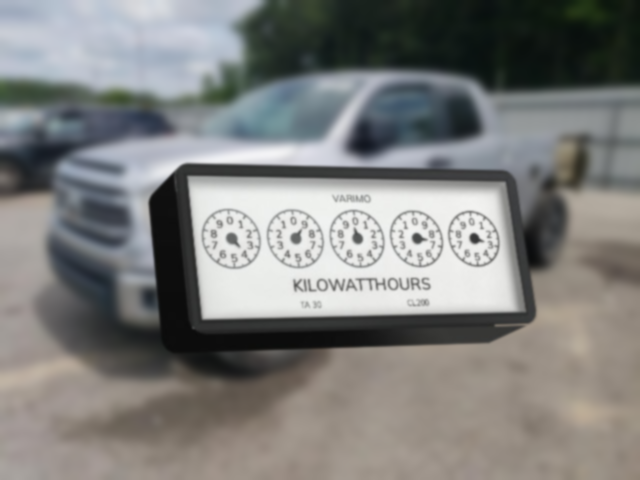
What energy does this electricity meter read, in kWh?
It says 38973 kWh
